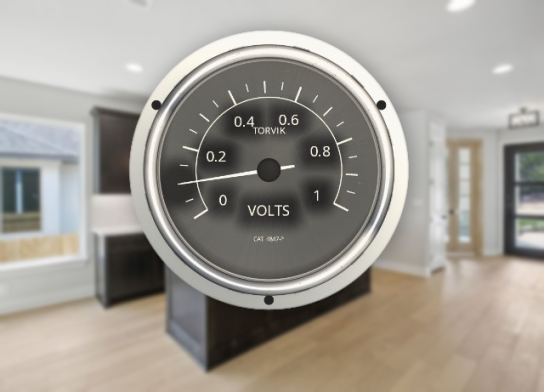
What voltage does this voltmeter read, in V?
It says 0.1 V
